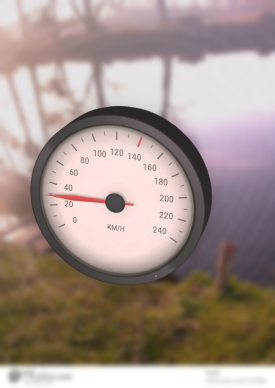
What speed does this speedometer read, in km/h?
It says 30 km/h
